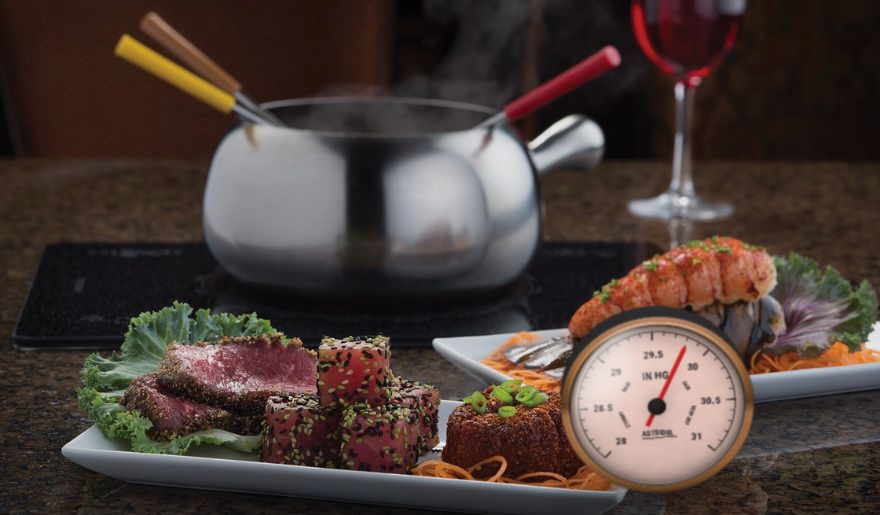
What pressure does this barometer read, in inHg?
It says 29.8 inHg
